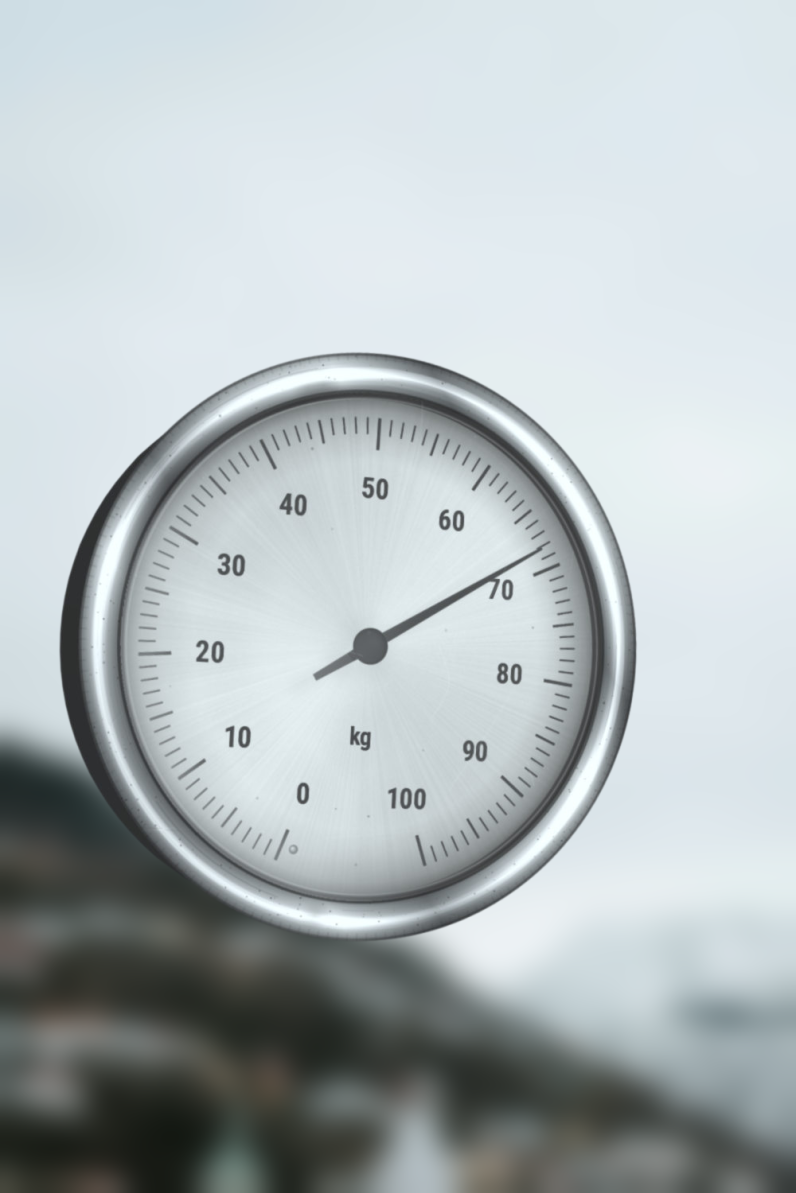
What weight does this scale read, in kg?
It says 68 kg
